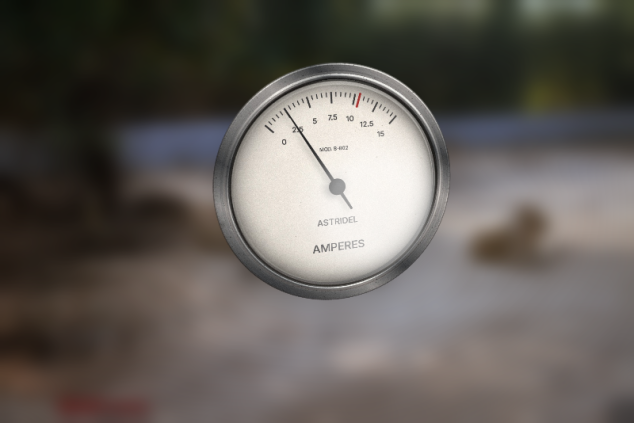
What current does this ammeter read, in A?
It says 2.5 A
